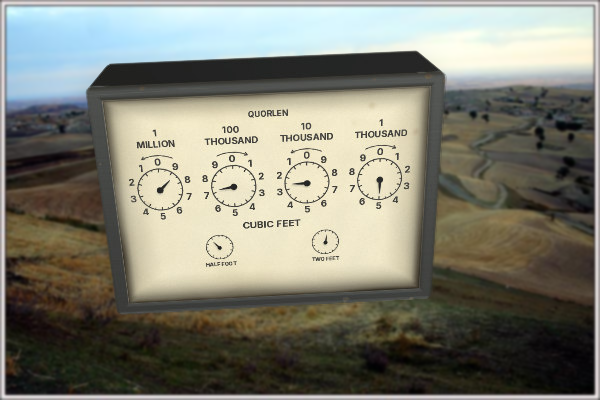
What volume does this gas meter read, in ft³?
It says 872500 ft³
